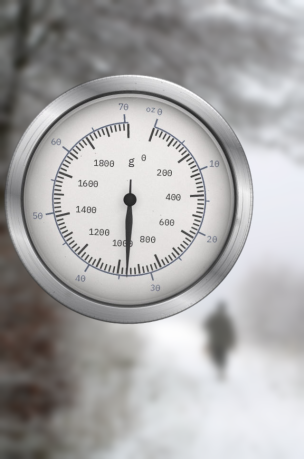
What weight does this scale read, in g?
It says 960 g
